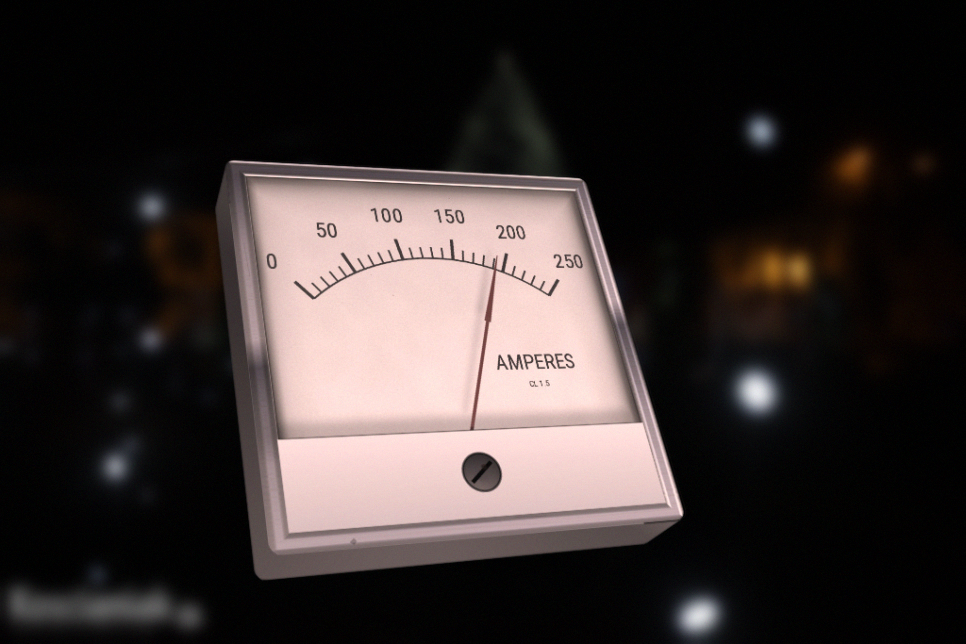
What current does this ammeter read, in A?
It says 190 A
